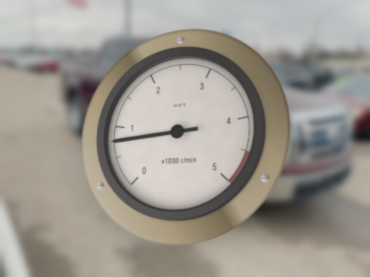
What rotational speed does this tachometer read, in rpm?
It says 750 rpm
